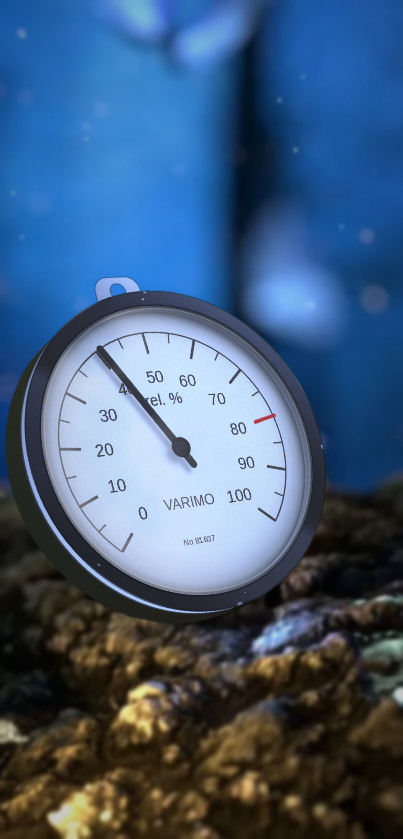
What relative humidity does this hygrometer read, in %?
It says 40 %
